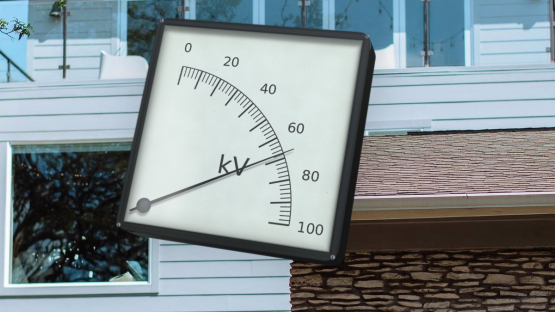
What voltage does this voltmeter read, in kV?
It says 68 kV
